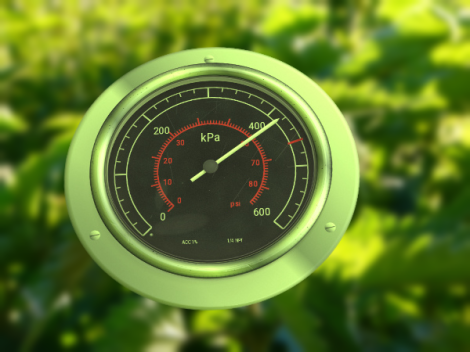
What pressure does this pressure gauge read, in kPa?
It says 420 kPa
